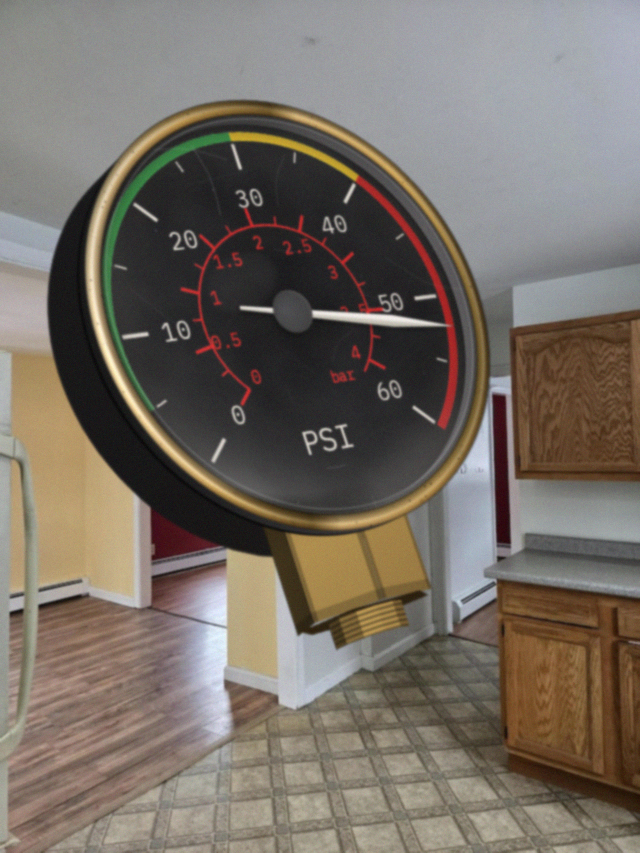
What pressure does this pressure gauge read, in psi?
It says 52.5 psi
